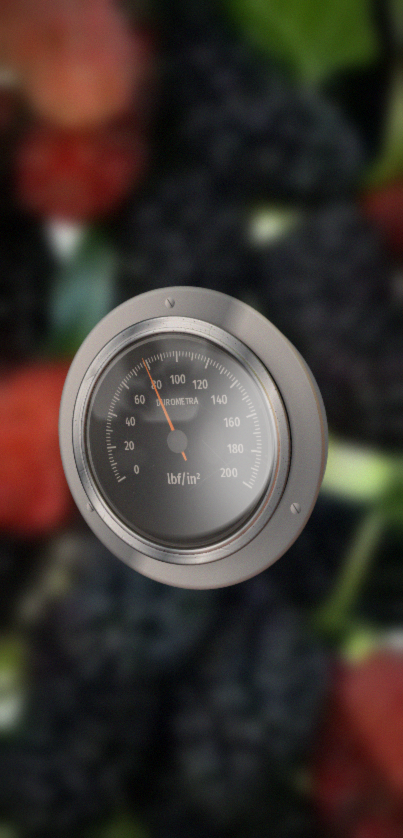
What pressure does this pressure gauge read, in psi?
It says 80 psi
